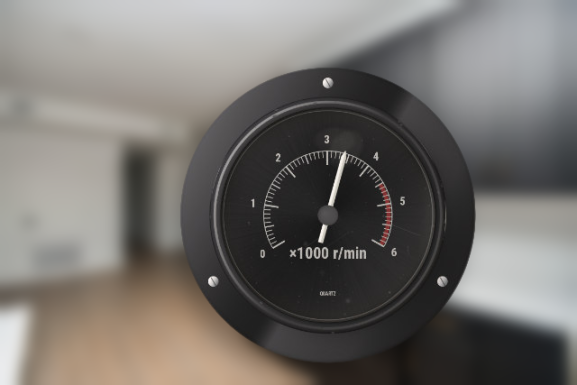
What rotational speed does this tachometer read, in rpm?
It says 3400 rpm
